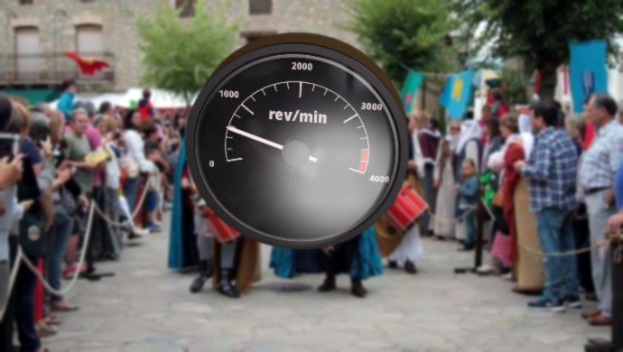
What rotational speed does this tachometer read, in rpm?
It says 600 rpm
